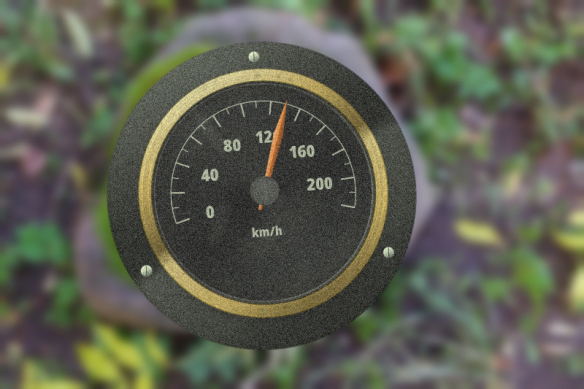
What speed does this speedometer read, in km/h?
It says 130 km/h
